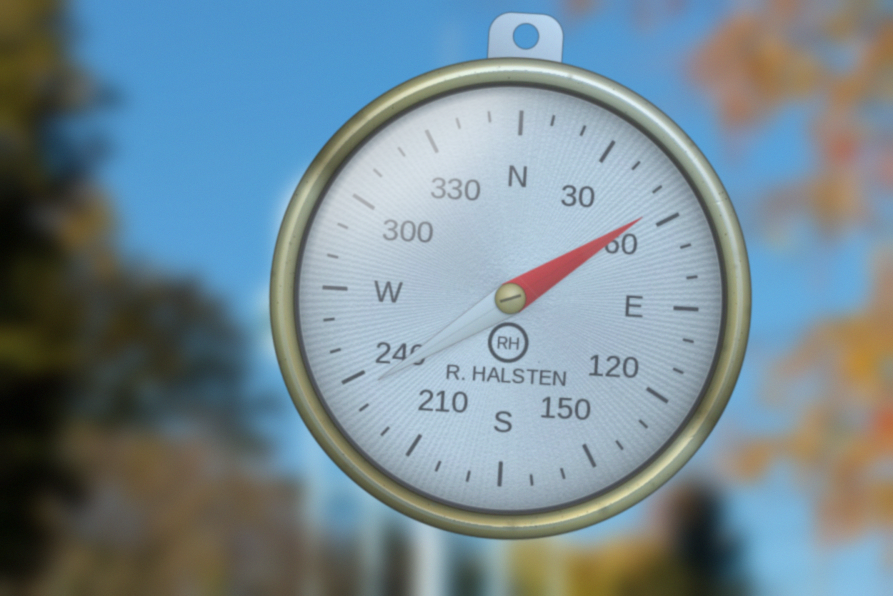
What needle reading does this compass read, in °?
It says 55 °
